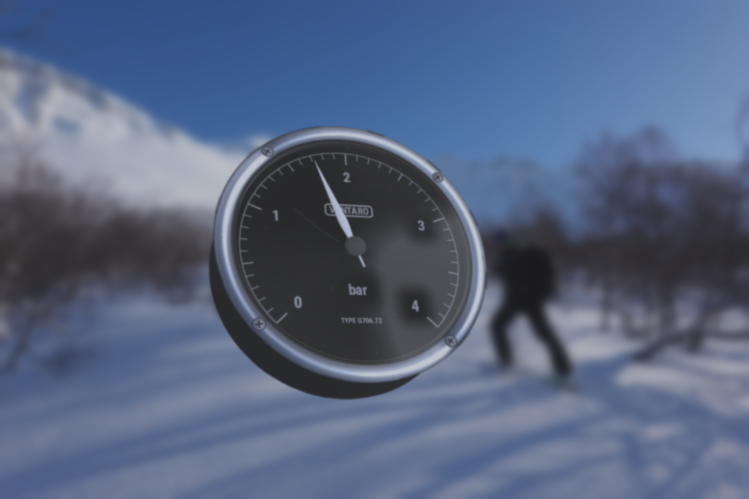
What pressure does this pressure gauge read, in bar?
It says 1.7 bar
